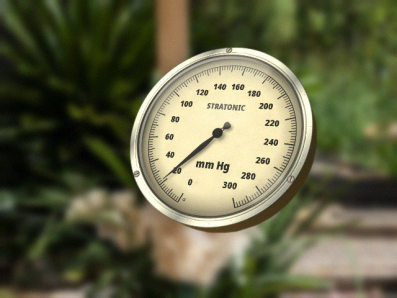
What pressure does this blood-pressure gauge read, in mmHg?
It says 20 mmHg
